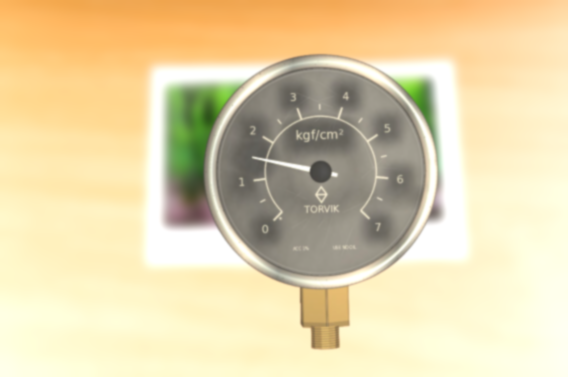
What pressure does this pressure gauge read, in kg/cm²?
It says 1.5 kg/cm²
